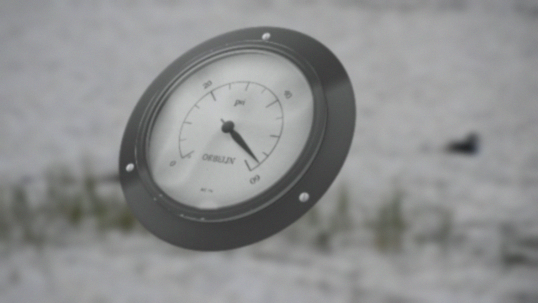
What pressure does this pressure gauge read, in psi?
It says 57.5 psi
